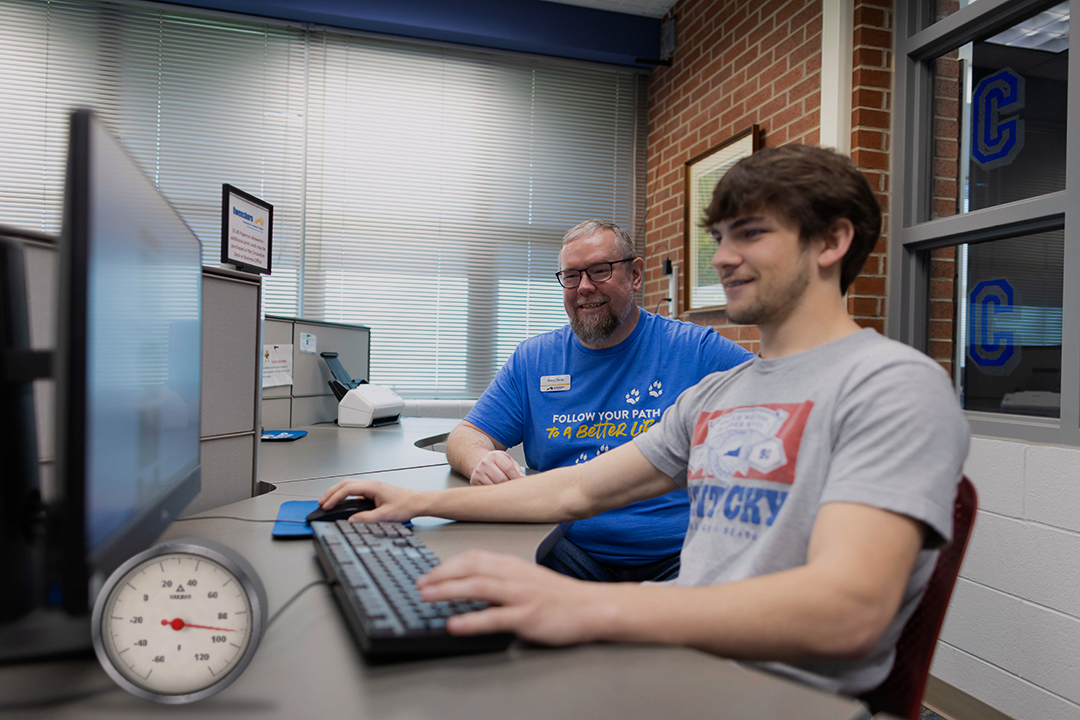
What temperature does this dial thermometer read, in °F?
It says 90 °F
